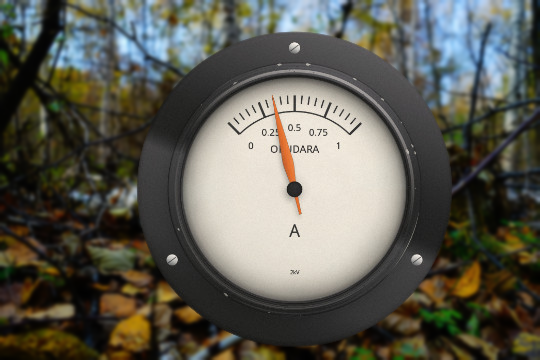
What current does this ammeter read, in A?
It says 0.35 A
